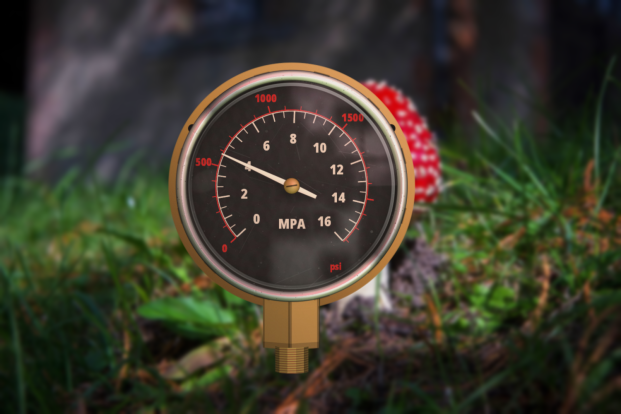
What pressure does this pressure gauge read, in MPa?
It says 4 MPa
